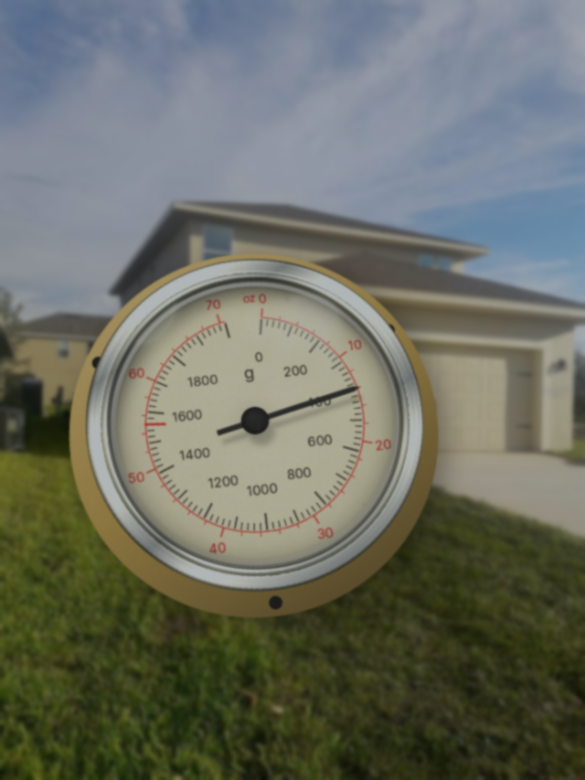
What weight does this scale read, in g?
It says 400 g
